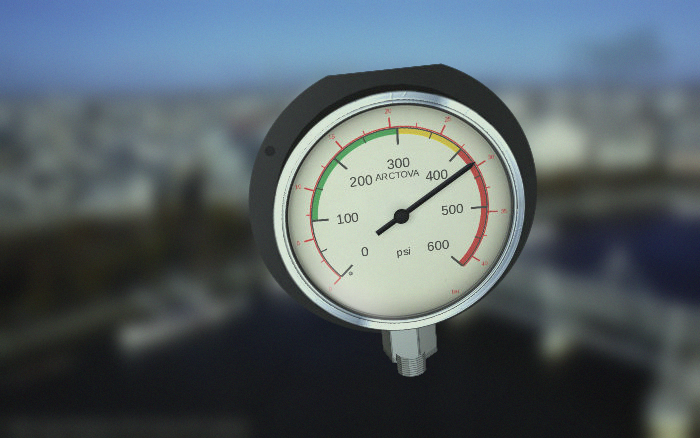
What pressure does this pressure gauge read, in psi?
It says 425 psi
